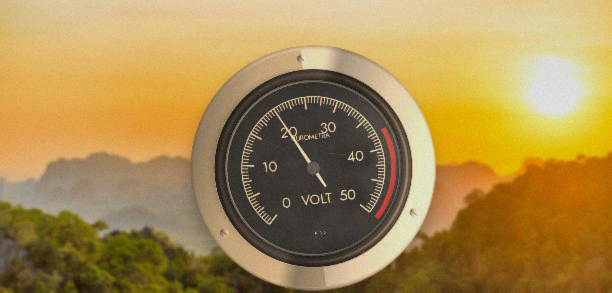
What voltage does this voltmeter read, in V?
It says 20 V
